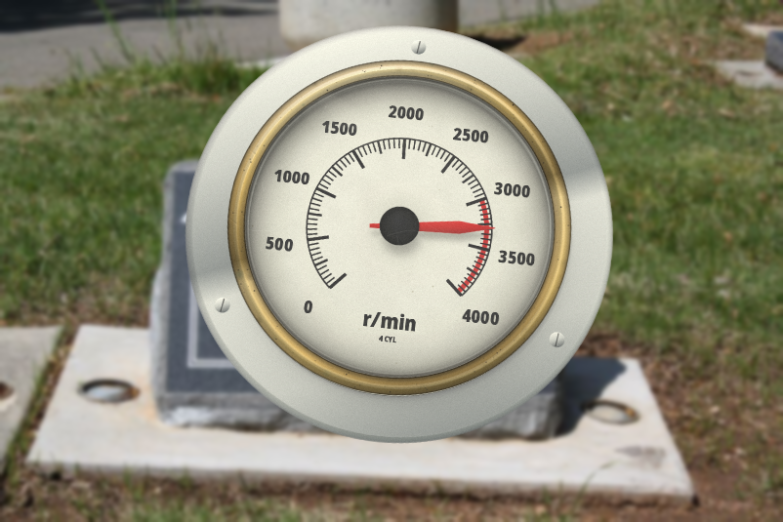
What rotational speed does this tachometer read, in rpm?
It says 3300 rpm
